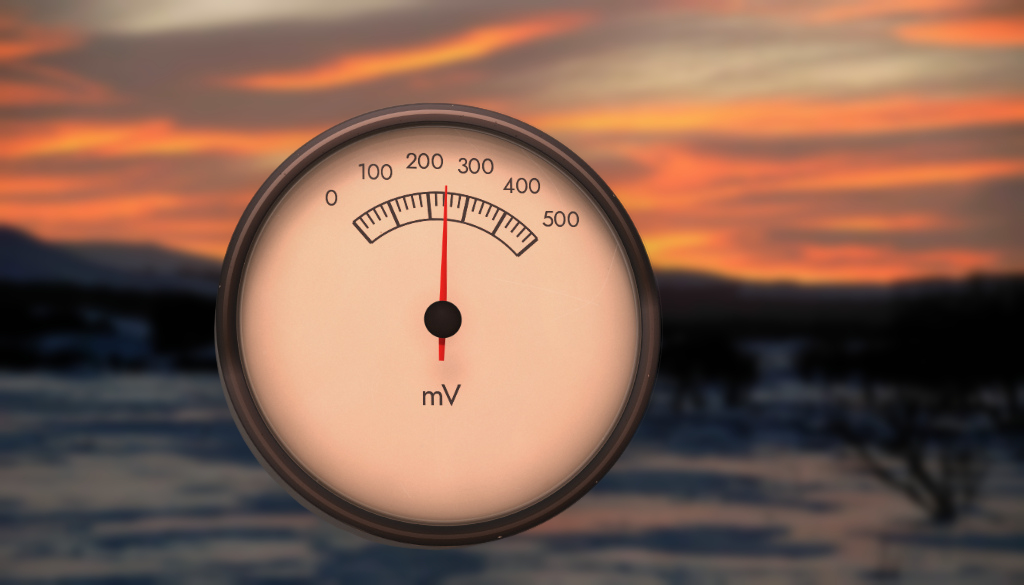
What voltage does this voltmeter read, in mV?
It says 240 mV
